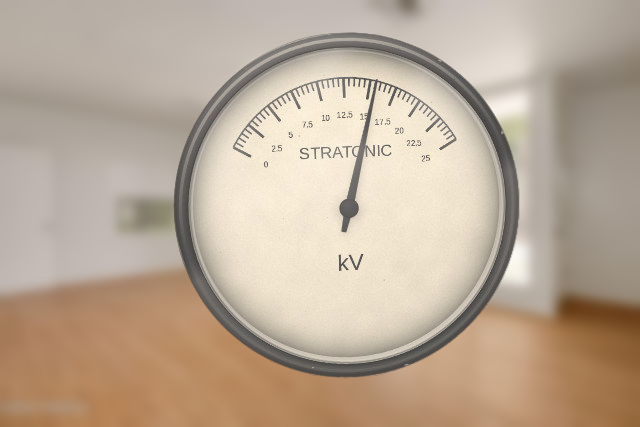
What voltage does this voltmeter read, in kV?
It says 15.5 kV
